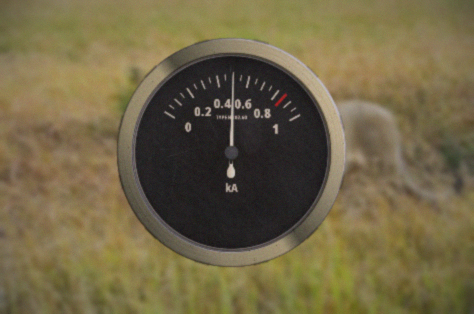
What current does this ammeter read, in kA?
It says 0.5 kA
